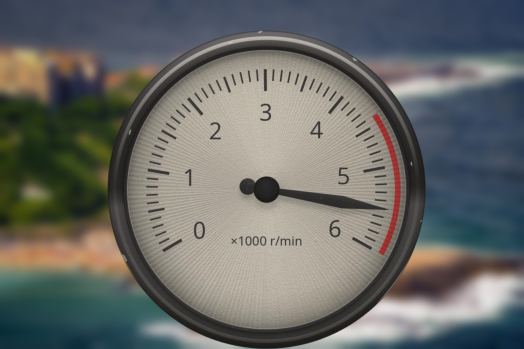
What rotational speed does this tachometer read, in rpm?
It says 5500 rpm
